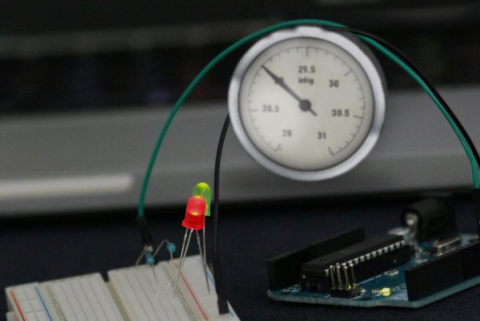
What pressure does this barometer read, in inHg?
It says 29 inHg
